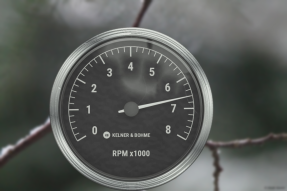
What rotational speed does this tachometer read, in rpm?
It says 6600 rpm
